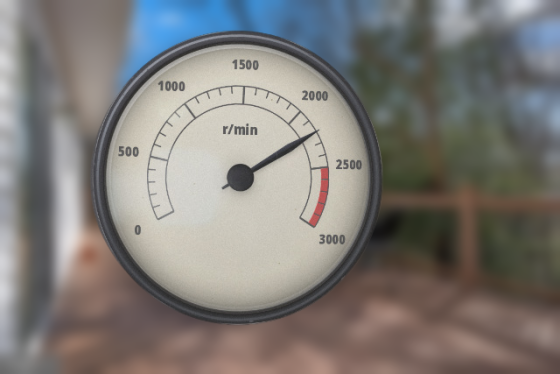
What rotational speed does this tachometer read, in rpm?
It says 2200 rpm
